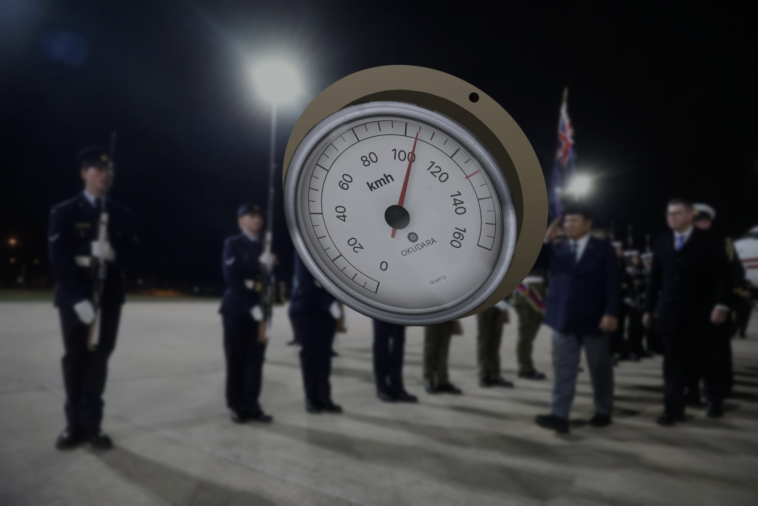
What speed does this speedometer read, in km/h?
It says 105 km/h
